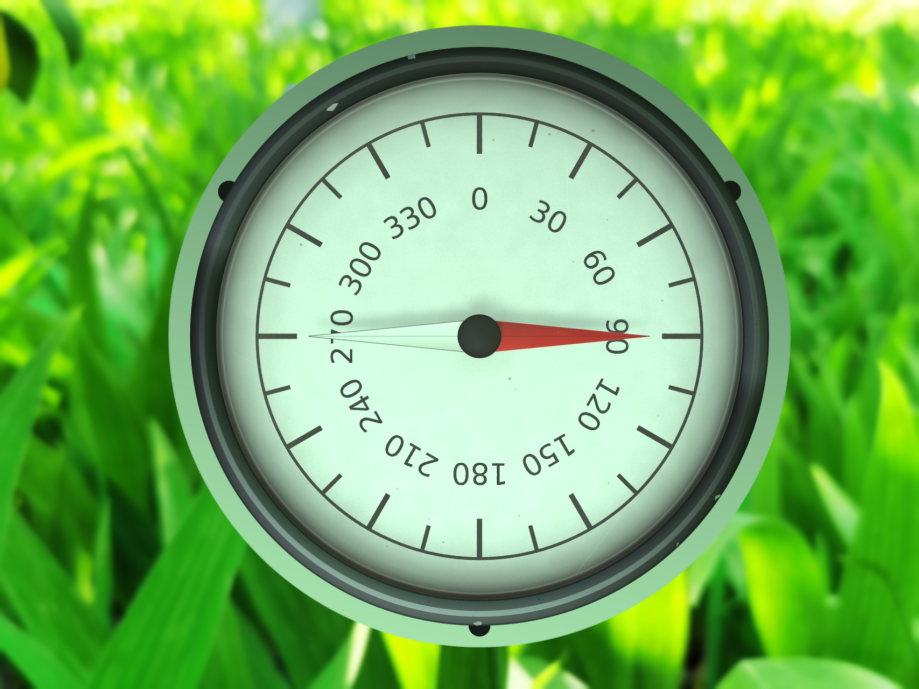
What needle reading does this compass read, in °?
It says 90 °
